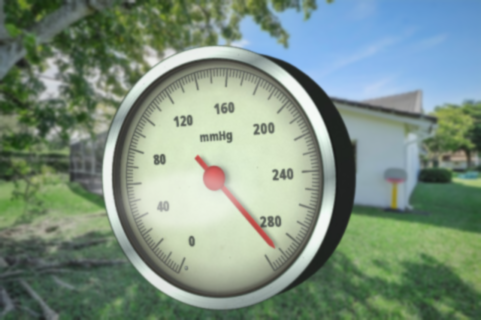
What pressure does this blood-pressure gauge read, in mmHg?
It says 290 mmHg
